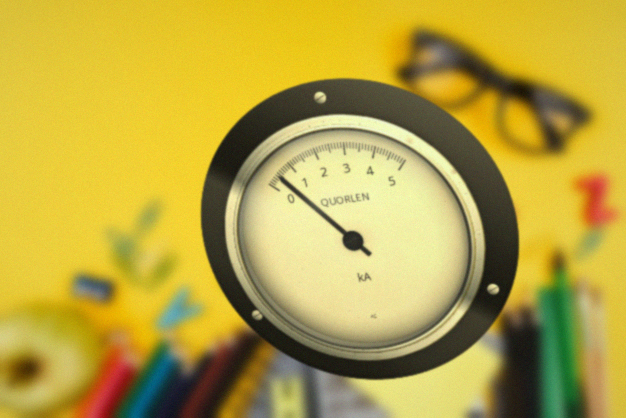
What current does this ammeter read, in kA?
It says 0.5 kA
